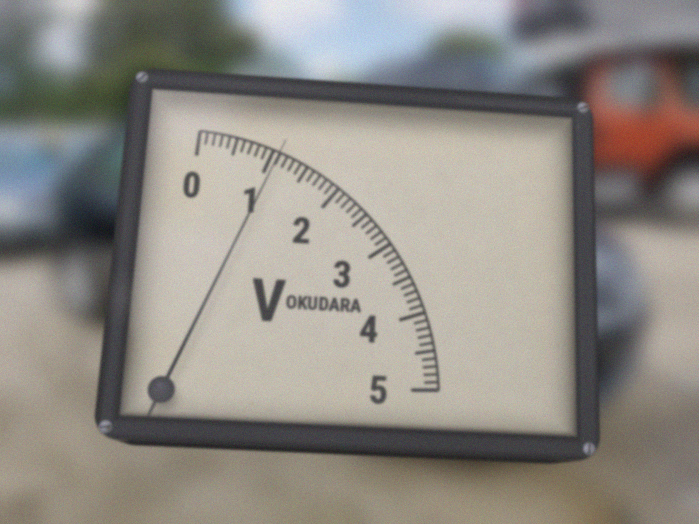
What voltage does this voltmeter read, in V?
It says 1.1 V
